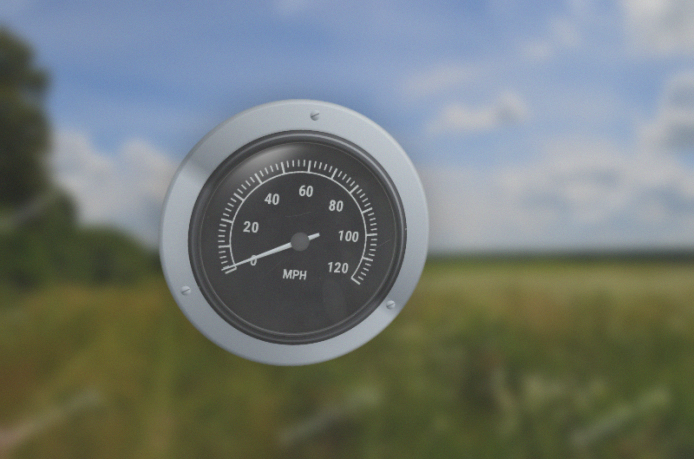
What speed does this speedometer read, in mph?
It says 2 mph
